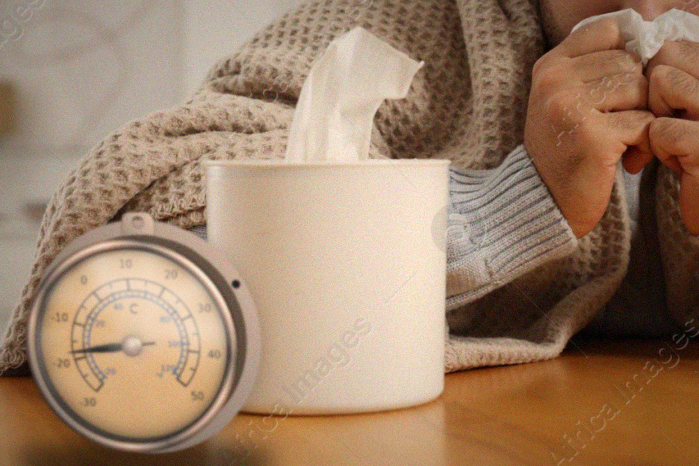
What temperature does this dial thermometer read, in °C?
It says -17.5 °C
